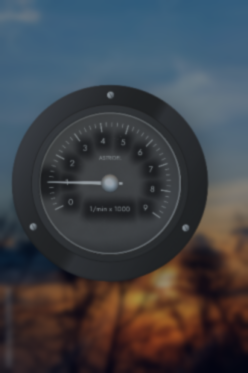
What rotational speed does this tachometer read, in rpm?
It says 1000 rpm
